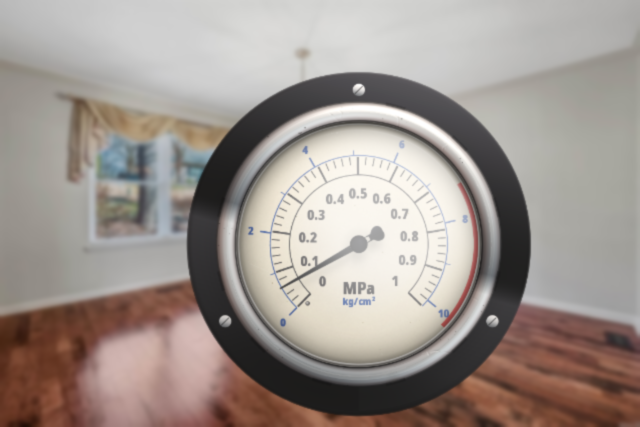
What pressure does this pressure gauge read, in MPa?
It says 0.06 MPa
